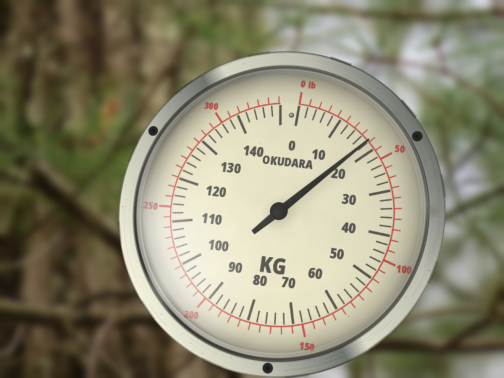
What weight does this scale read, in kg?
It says 18 kg
